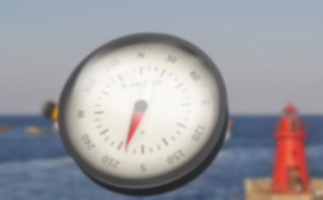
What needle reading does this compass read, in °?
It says 200 °
